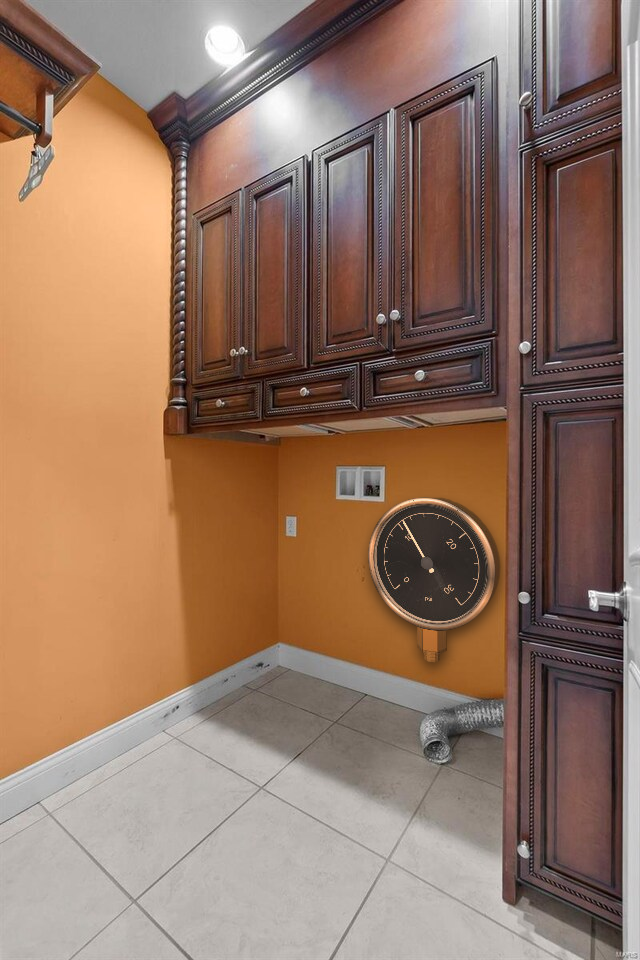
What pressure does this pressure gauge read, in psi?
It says 11 psi
